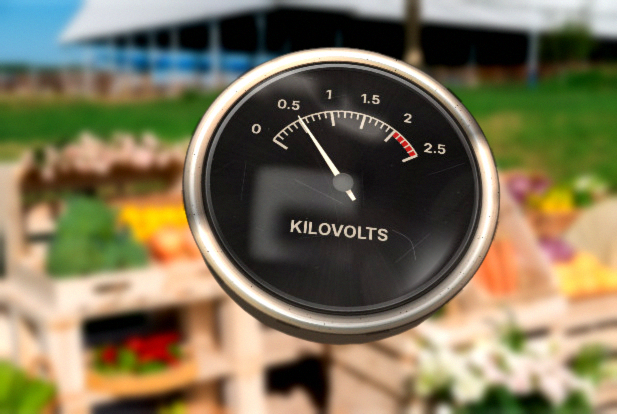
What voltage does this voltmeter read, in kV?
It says 0.5 kV
